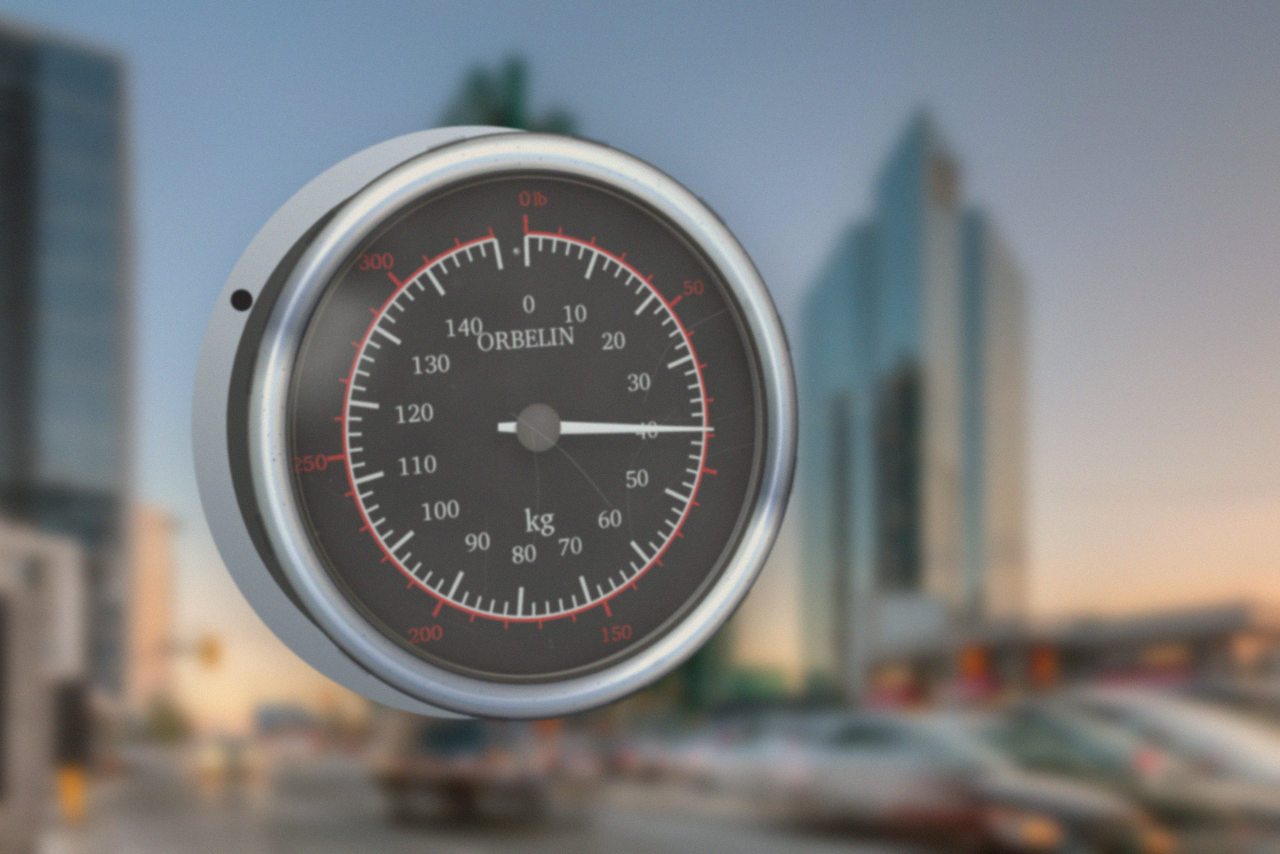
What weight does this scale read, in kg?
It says 40 kg
